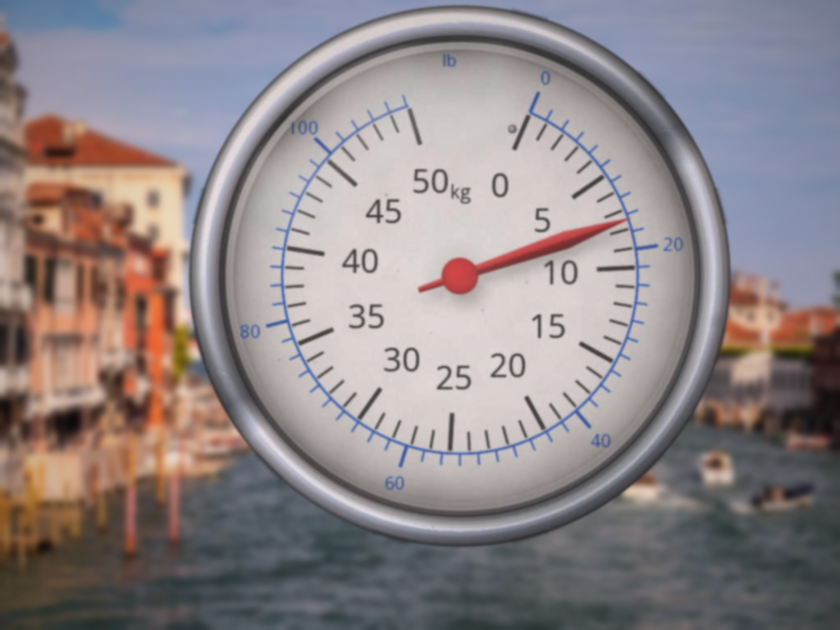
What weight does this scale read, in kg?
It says 7.5 kg
